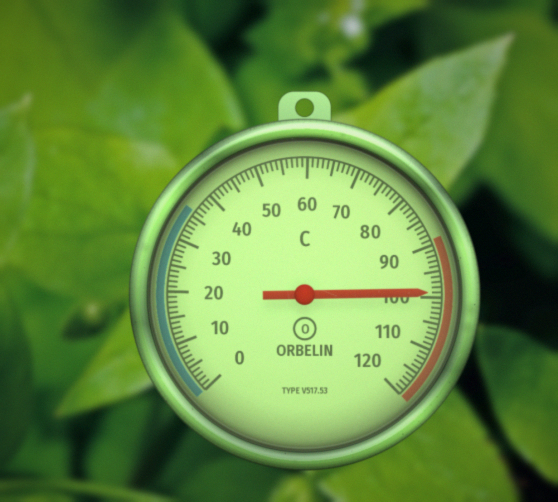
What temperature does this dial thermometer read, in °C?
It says 99 °C
